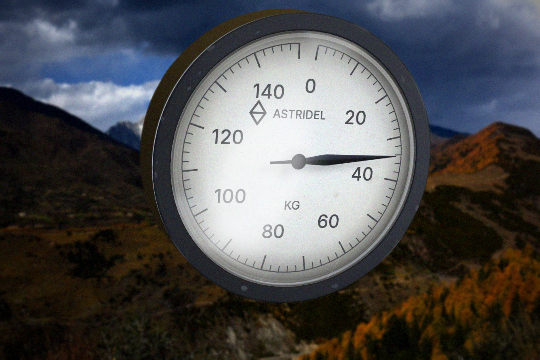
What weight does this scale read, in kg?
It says 34 kg
